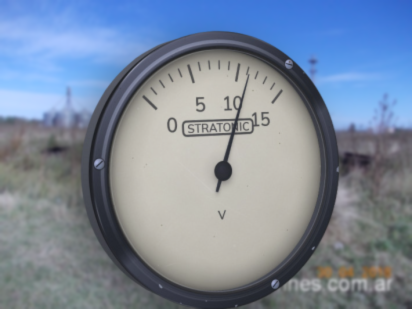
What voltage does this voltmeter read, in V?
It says 11 V
